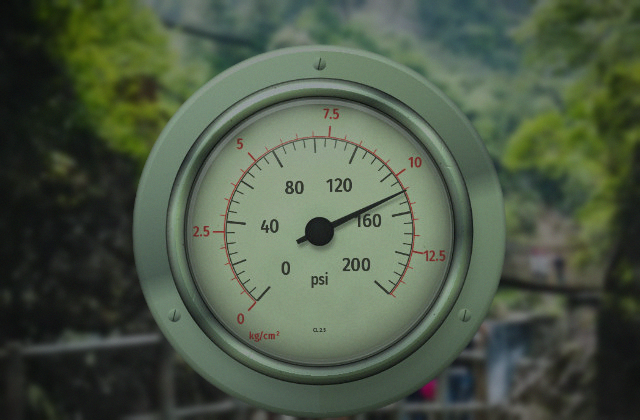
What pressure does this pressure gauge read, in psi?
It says 150 psi
